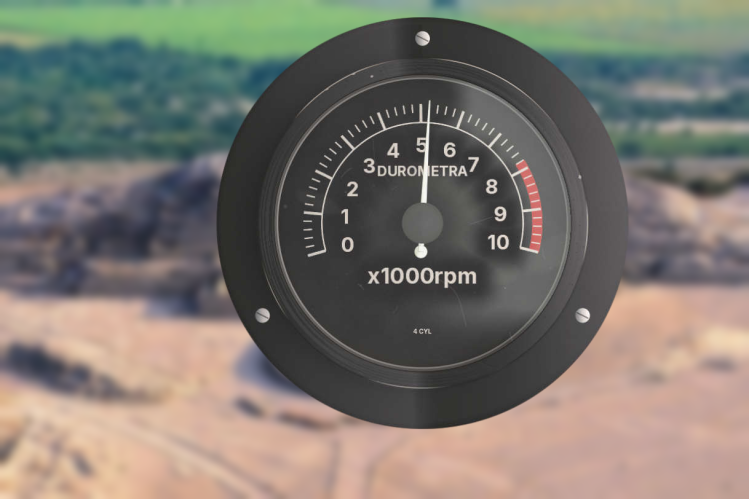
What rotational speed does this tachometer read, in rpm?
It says 5200 rpm
